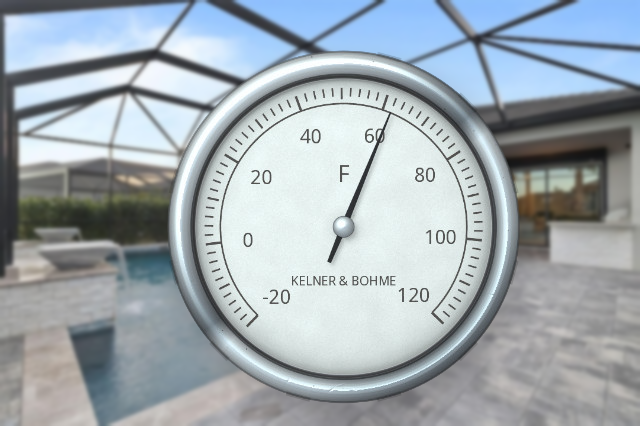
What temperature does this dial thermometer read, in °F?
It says 62 °F
